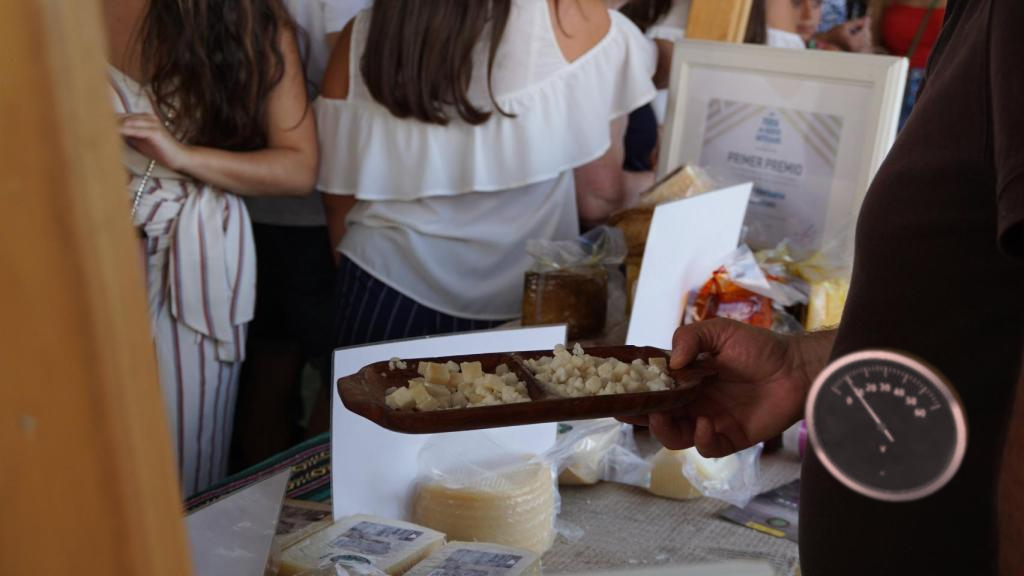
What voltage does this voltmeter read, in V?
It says 10 V
